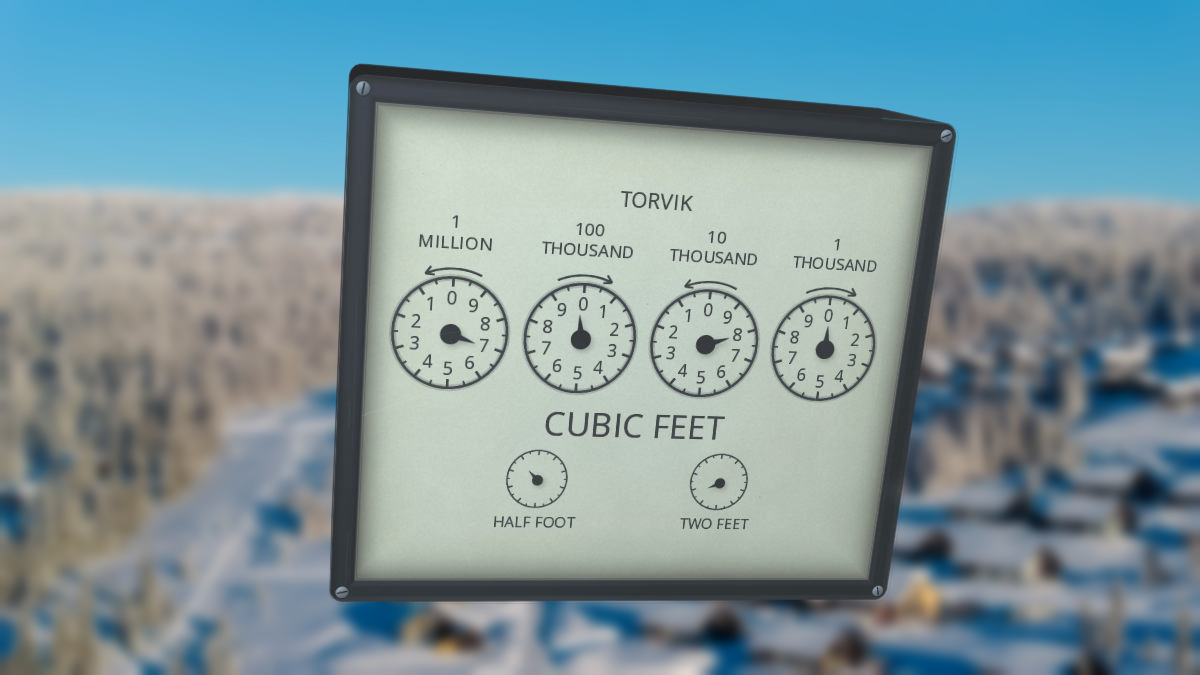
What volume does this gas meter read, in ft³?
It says 698000 ft³
